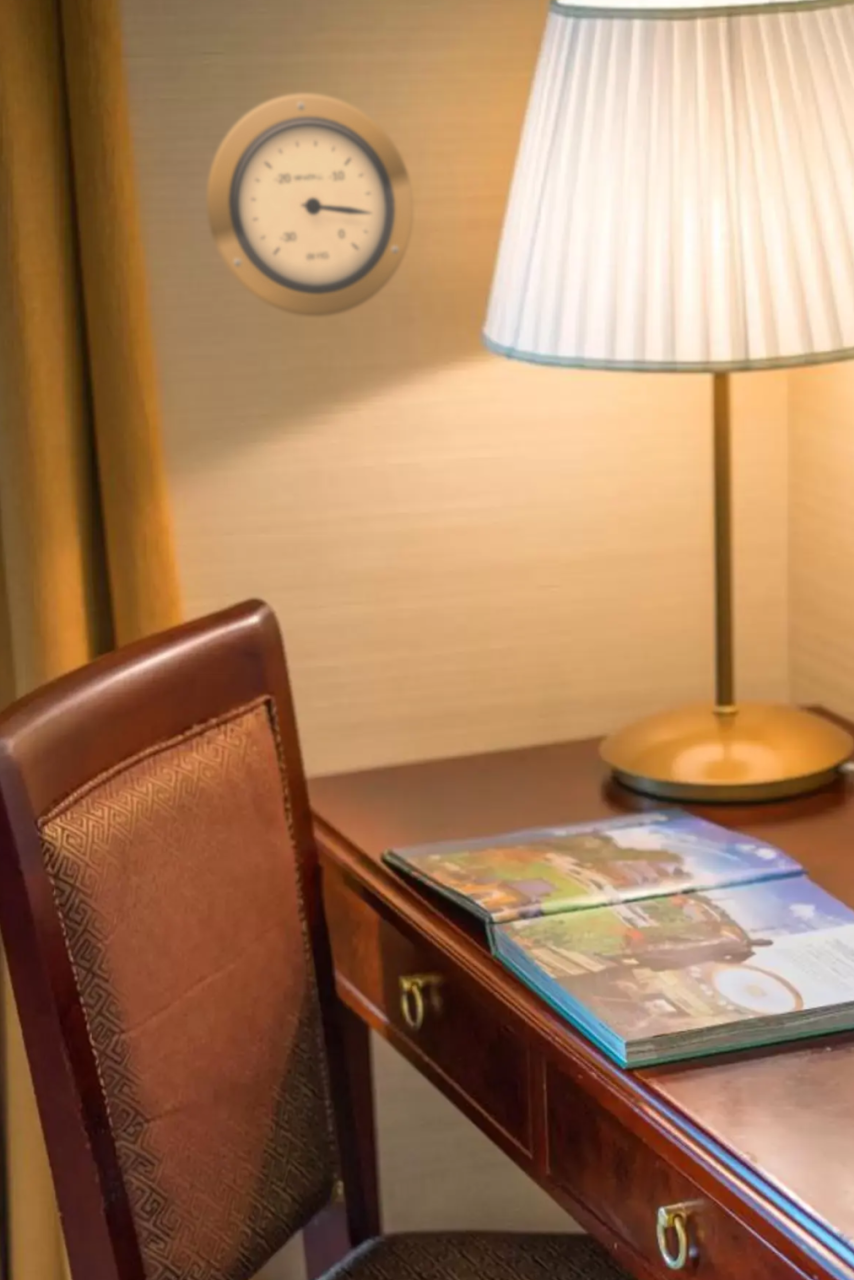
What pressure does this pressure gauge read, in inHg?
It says -4 inHg
